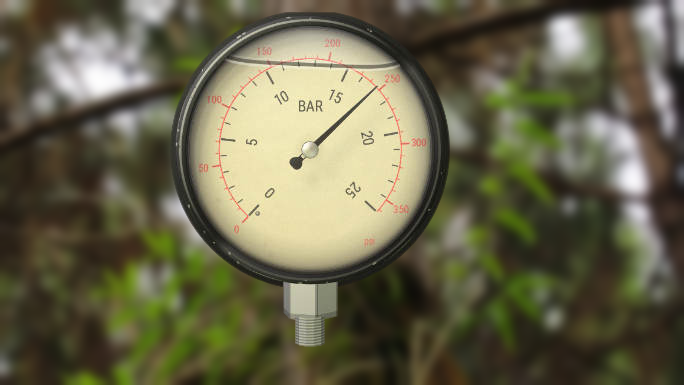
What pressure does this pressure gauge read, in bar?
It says 17 bar
